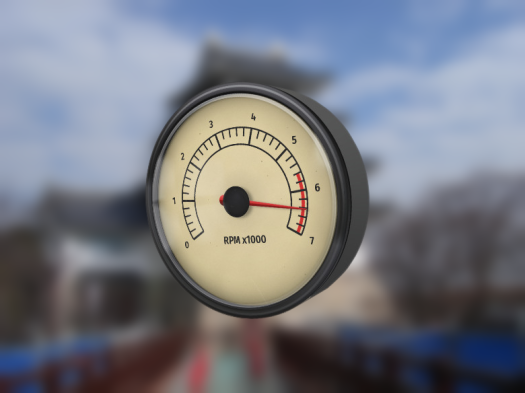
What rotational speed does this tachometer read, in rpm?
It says 6400 rpm
